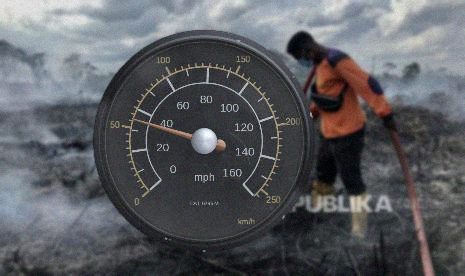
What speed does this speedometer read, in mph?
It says 35 mph
